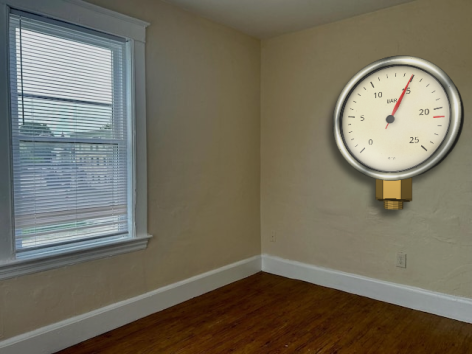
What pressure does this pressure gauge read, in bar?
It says 15 bar
